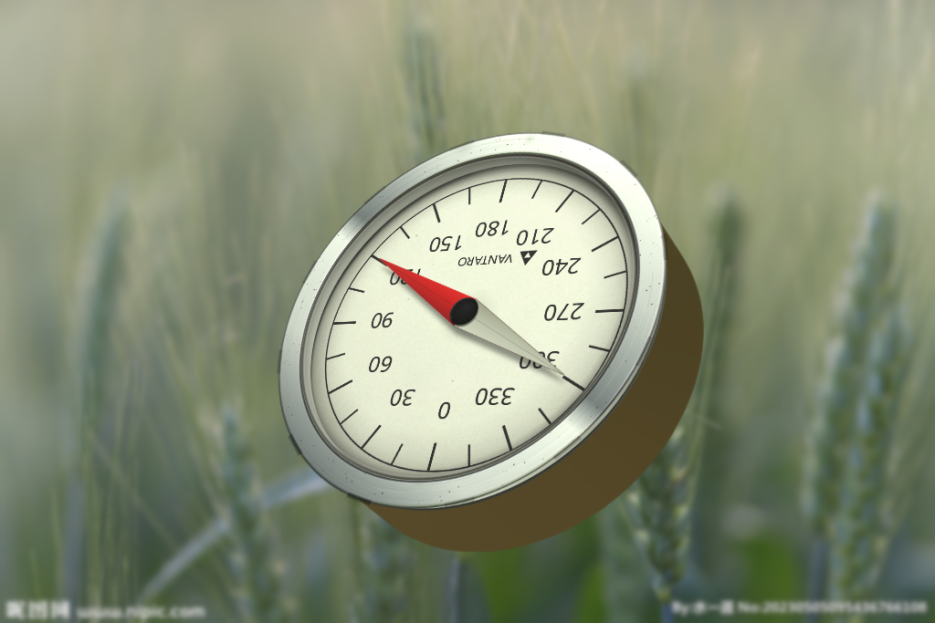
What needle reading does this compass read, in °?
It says 120 °
